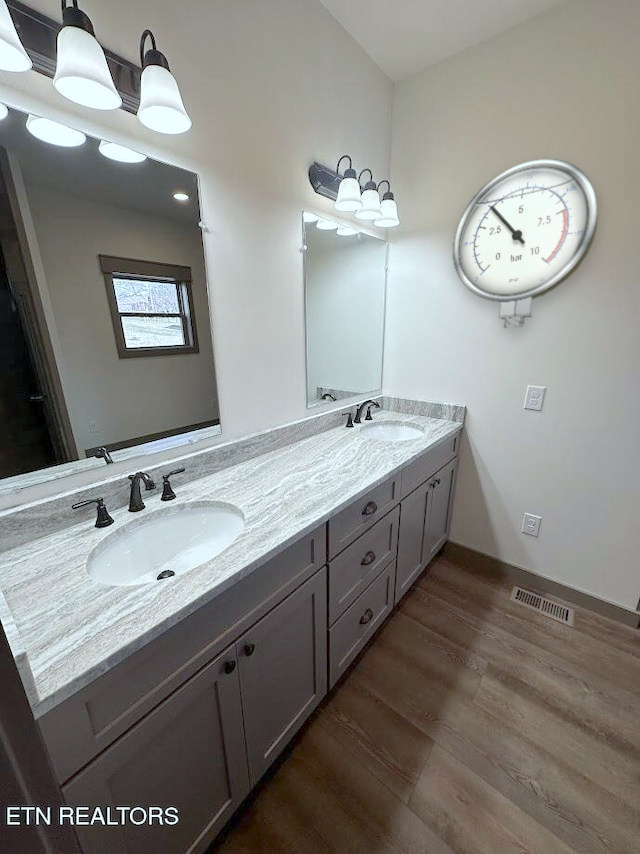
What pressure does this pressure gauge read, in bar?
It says 3.5 bar
